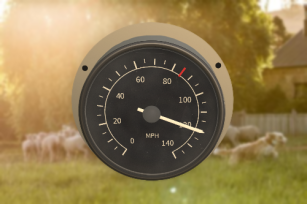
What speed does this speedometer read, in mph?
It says 120 mph
